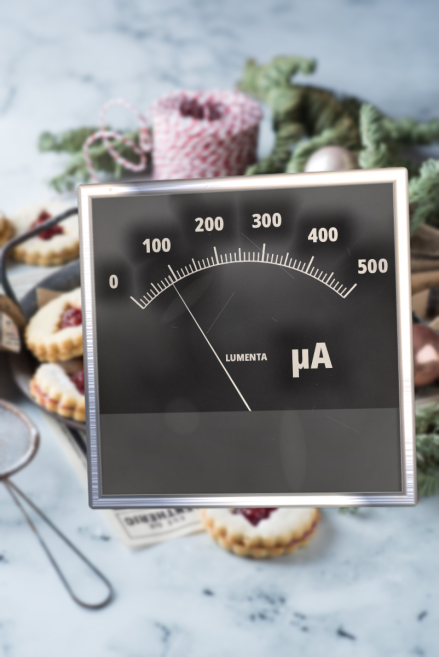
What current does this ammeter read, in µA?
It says 90 µA
